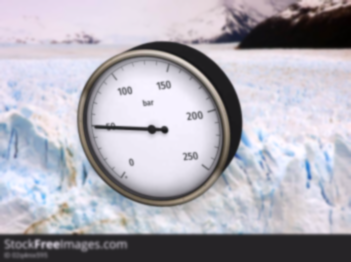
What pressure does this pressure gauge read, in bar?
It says 50 bar
